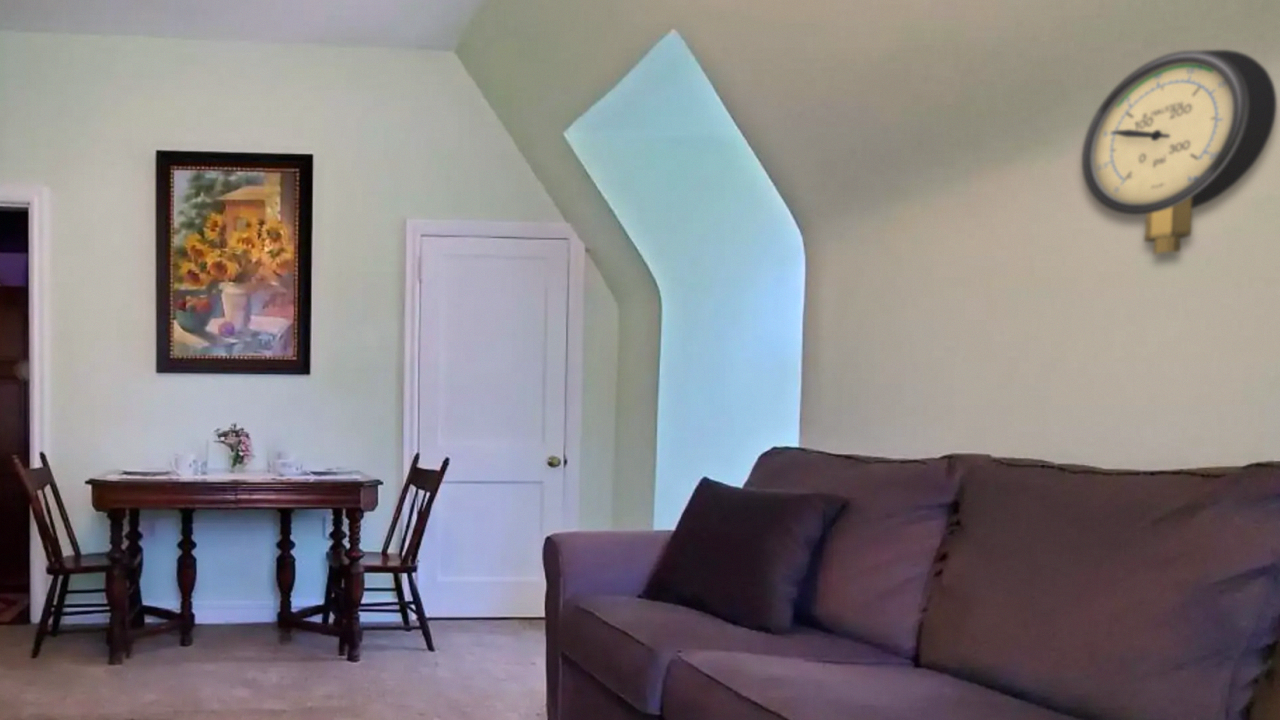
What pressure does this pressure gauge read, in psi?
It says 75 psi
